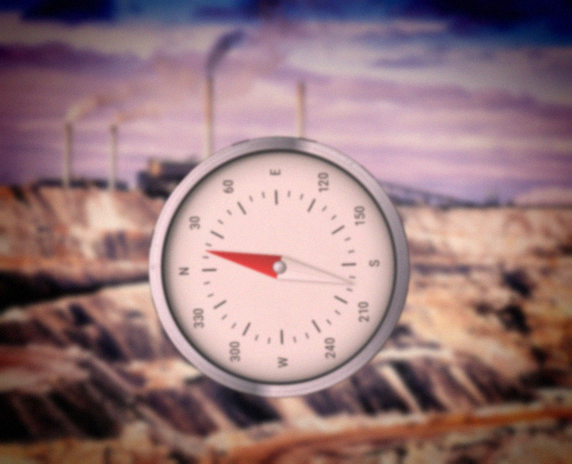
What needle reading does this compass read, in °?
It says 15 °
